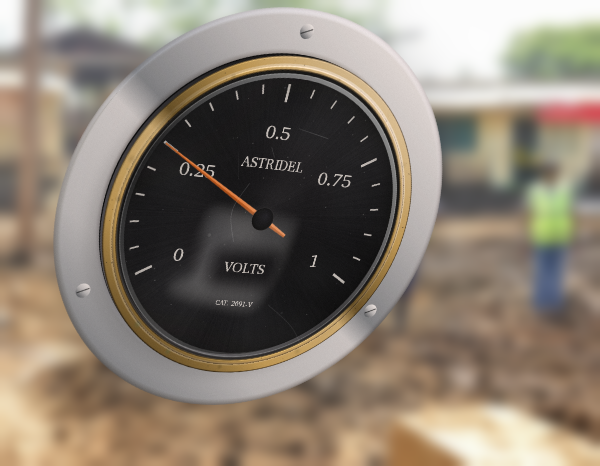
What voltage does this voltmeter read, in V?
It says 0.25 V
